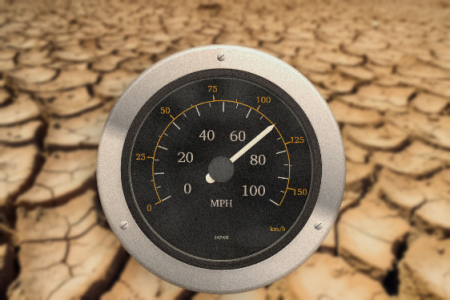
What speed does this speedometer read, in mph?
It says 70 mph
